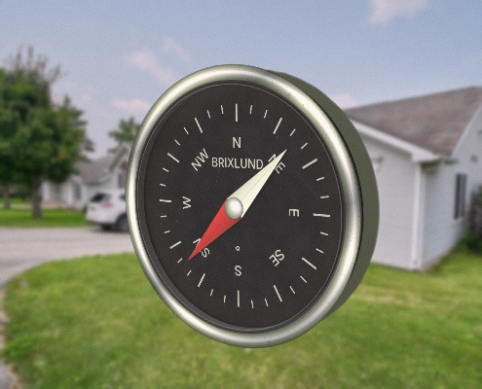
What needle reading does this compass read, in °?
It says 225 °
